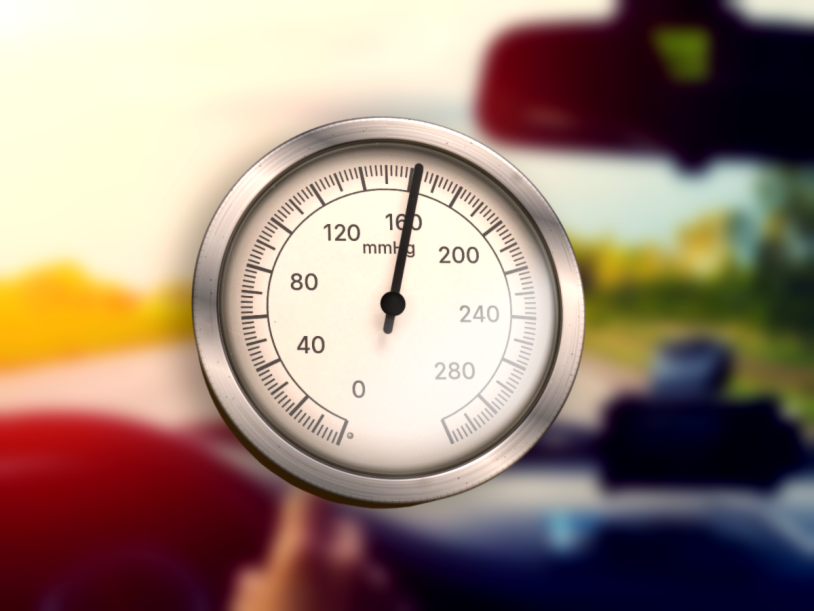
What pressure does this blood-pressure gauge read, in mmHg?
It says 162 mmHg
